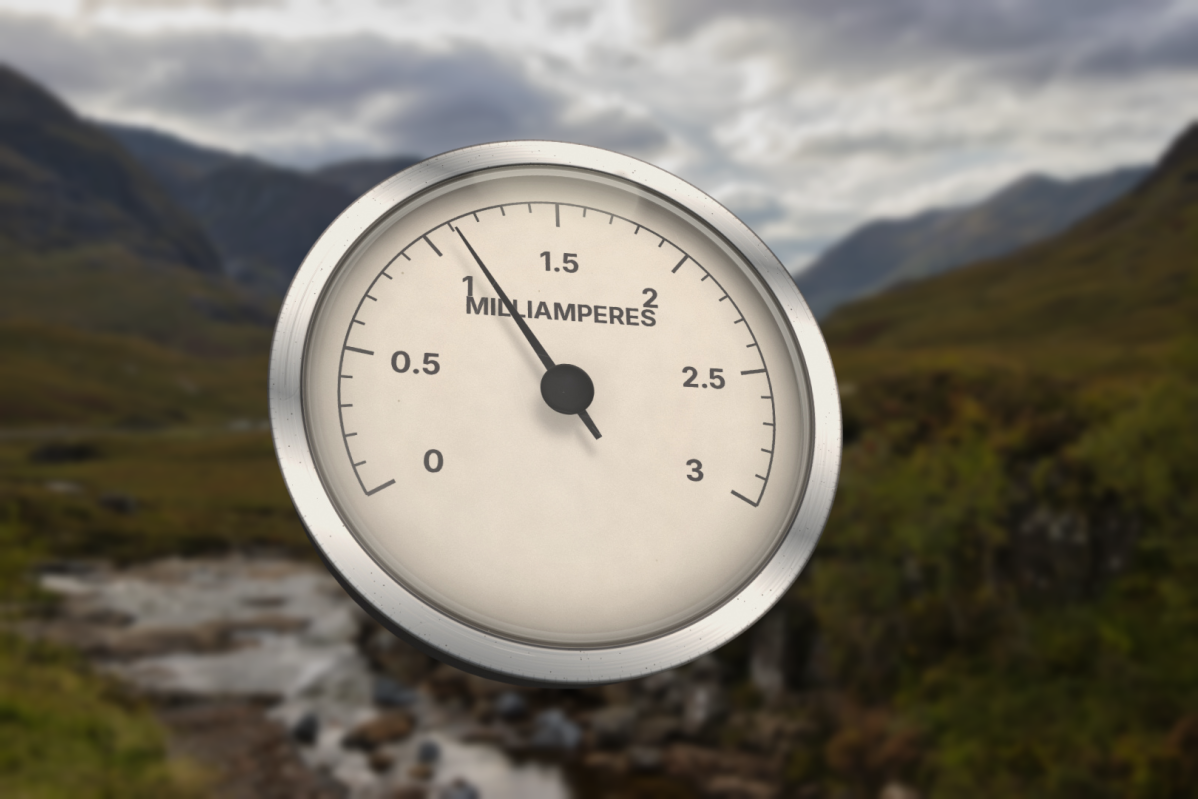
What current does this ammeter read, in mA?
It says 1.1 mA
